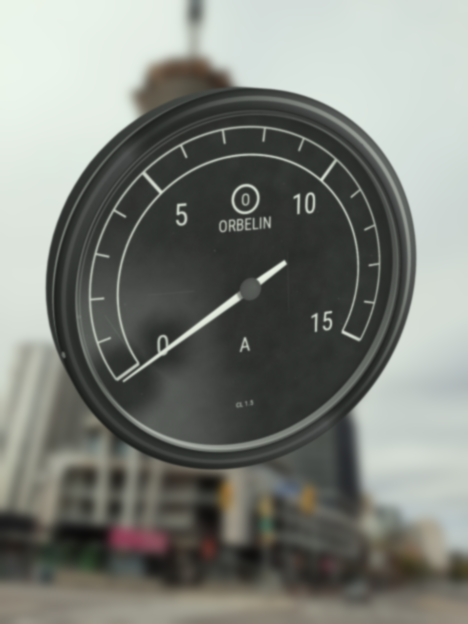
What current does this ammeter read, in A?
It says 0 A
